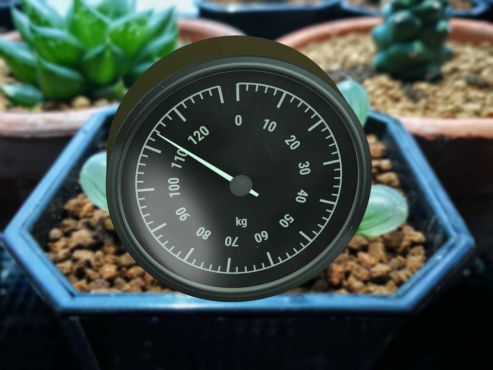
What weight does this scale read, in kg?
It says 114 kg
